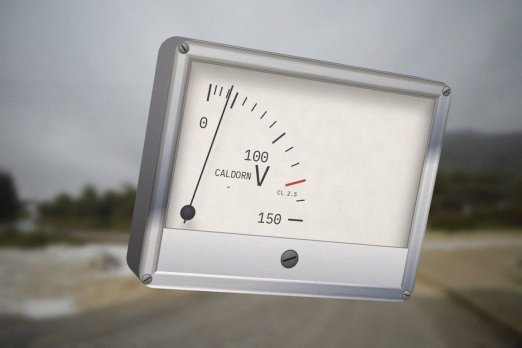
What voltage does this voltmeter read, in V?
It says 40 V
